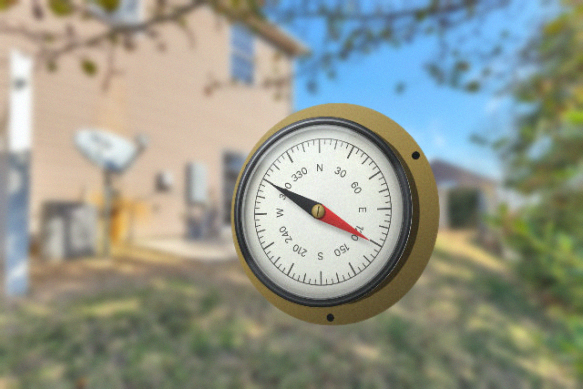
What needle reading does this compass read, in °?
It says 120 °
